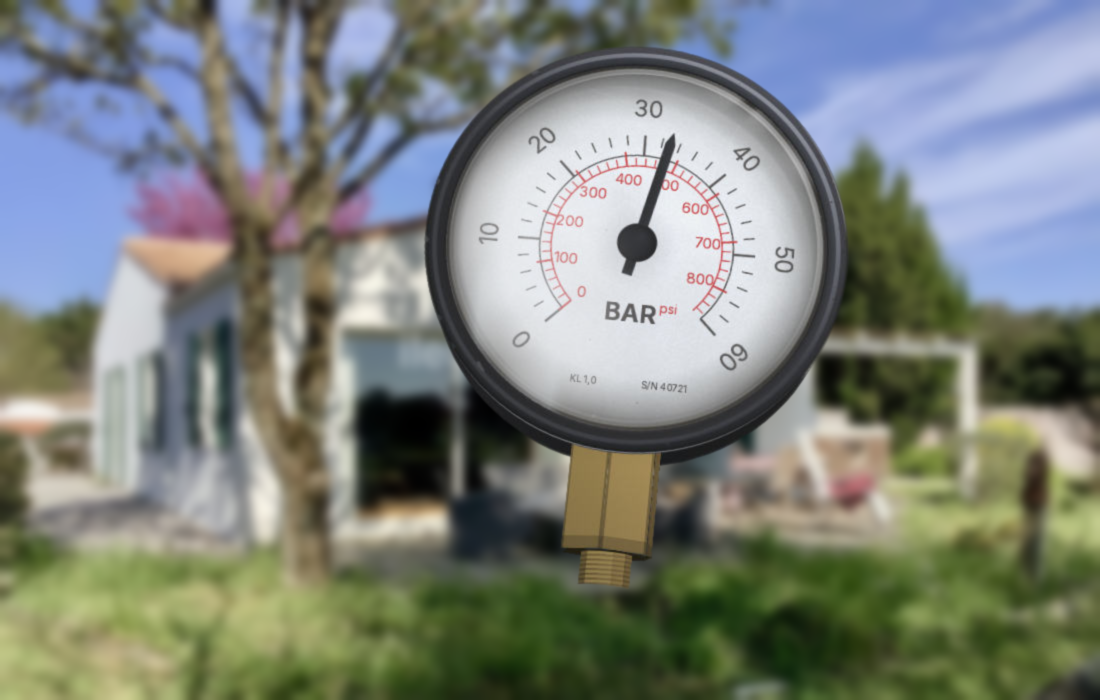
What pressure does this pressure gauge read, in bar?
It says 33 bar
